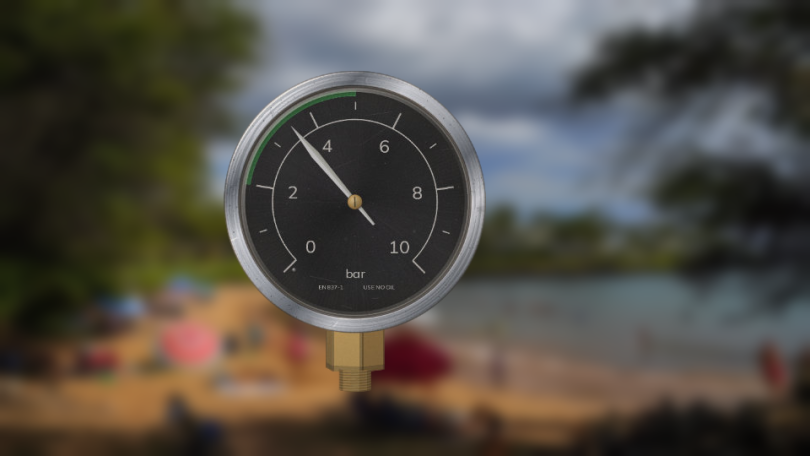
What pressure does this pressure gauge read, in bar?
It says 3.5 bar
